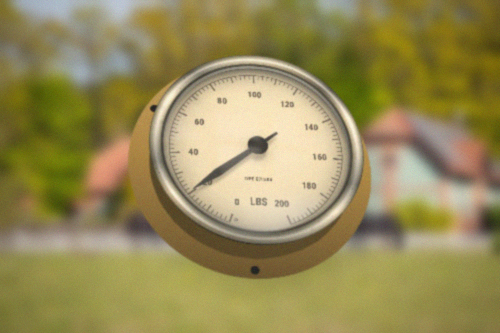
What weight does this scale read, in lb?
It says 20 lb
